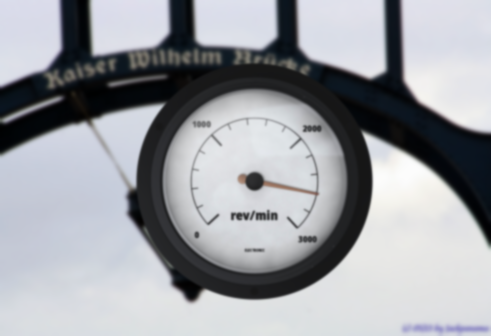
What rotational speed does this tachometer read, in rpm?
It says 2600 rpm
